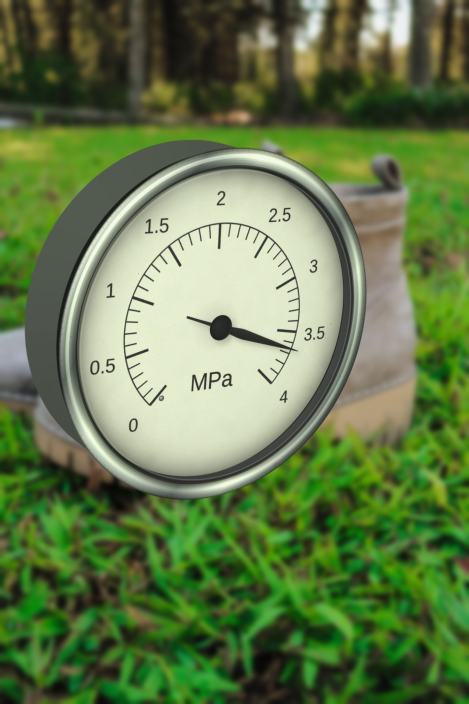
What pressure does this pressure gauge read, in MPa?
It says 3.65 MPa
